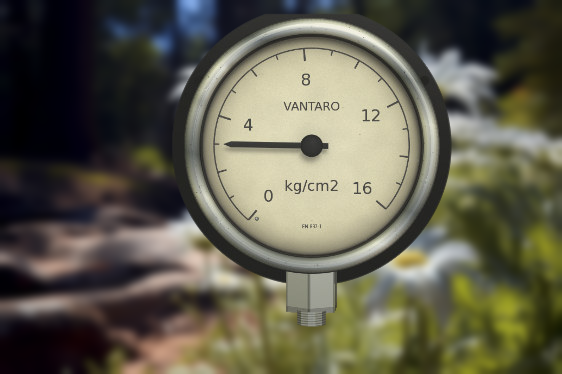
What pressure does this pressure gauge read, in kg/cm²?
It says 3 kg/cm²
